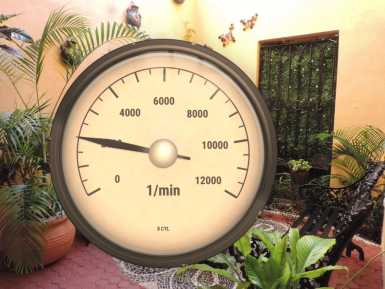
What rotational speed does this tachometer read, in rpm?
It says 2000 rpm
